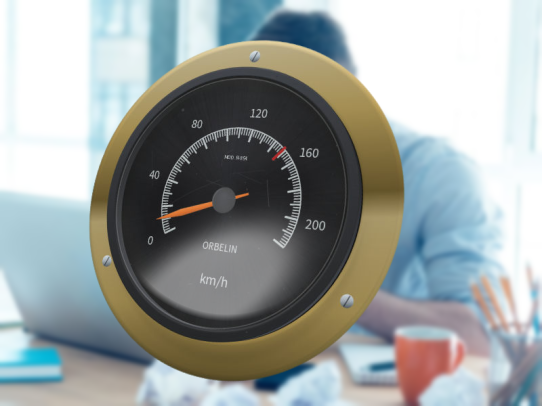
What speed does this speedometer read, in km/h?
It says 10 km/h
